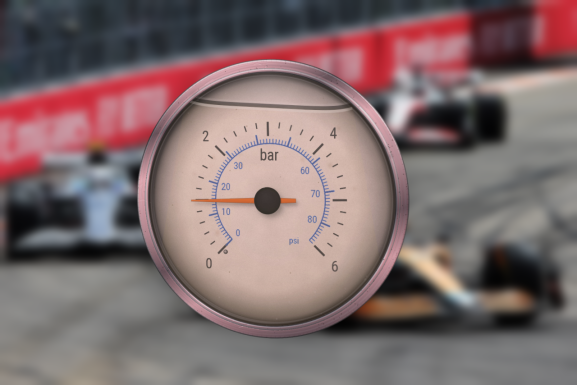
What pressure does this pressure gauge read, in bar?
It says 1 bar
